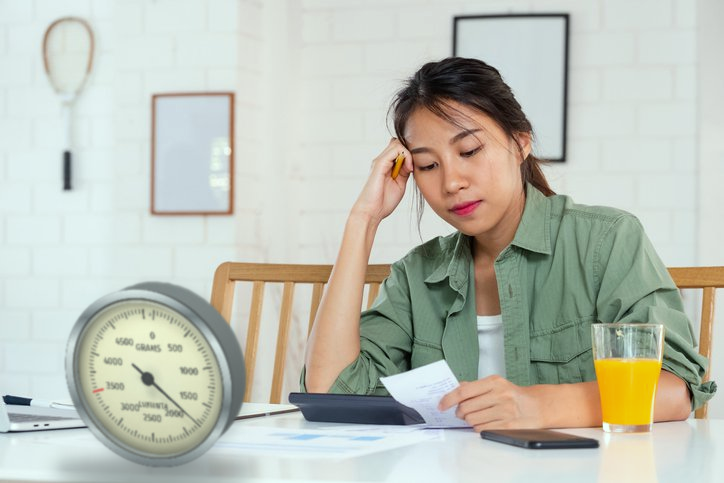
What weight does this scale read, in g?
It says 1750 g
